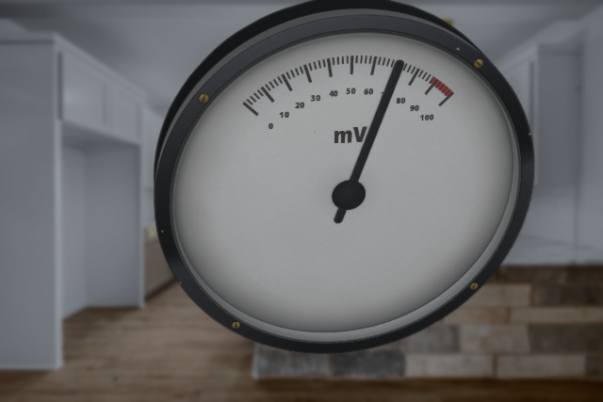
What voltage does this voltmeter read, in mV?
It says 70 mV
